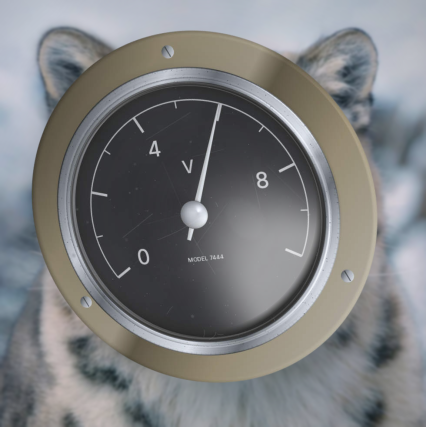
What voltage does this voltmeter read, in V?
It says 6 V
